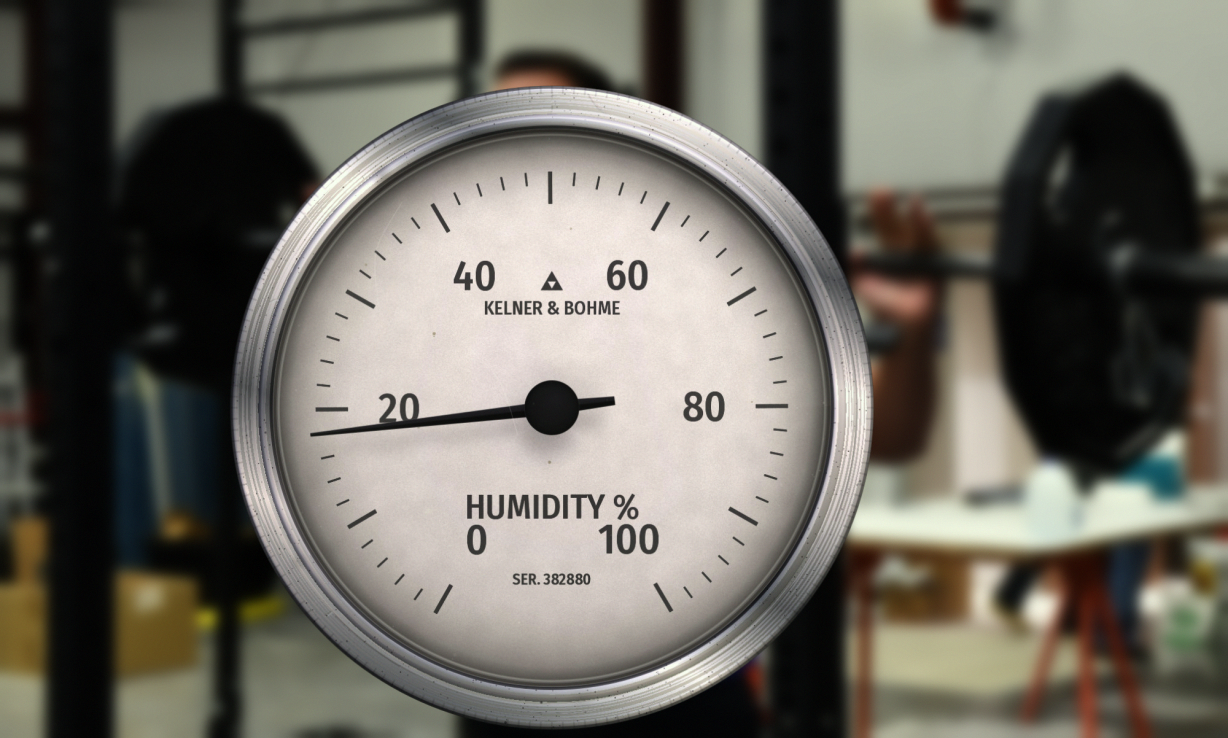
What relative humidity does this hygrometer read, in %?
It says 18 %
